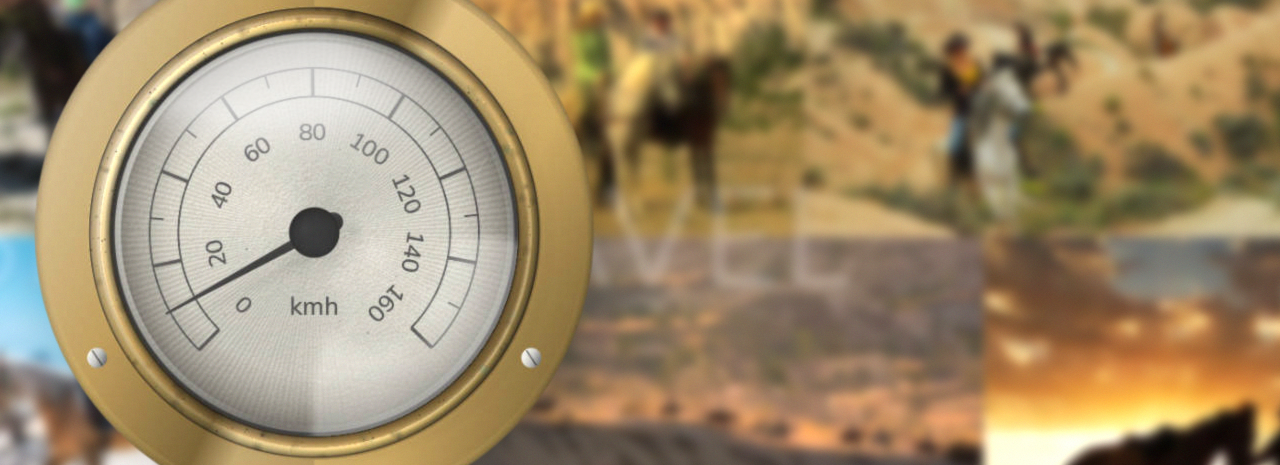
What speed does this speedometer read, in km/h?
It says 10 km/h
